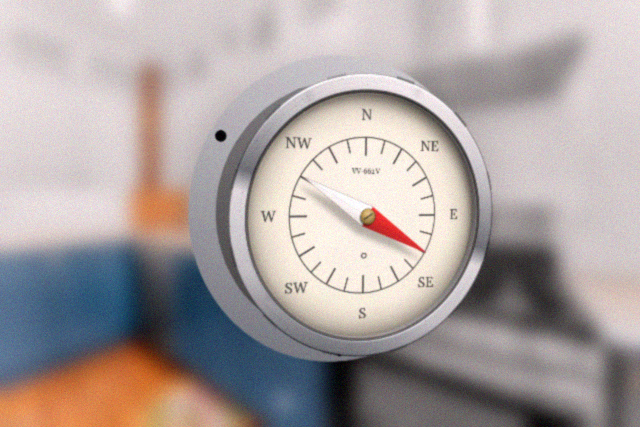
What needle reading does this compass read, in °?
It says 120 °
